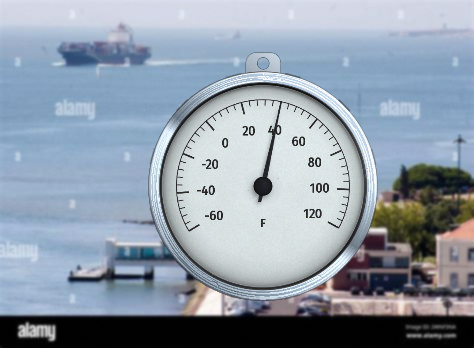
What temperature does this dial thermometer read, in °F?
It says 40 °F
